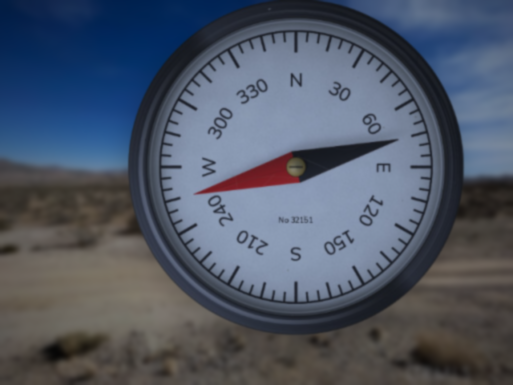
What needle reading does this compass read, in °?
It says 255 °
